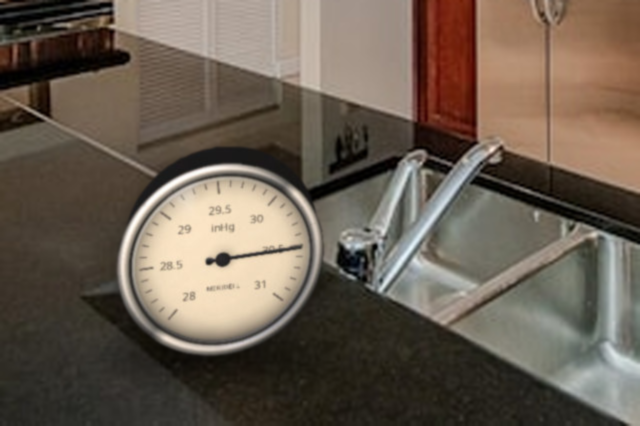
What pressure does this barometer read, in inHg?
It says 30.5 inHg
